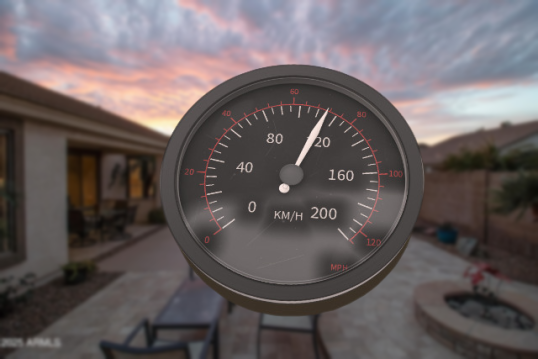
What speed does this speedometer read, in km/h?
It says 115 km/h
